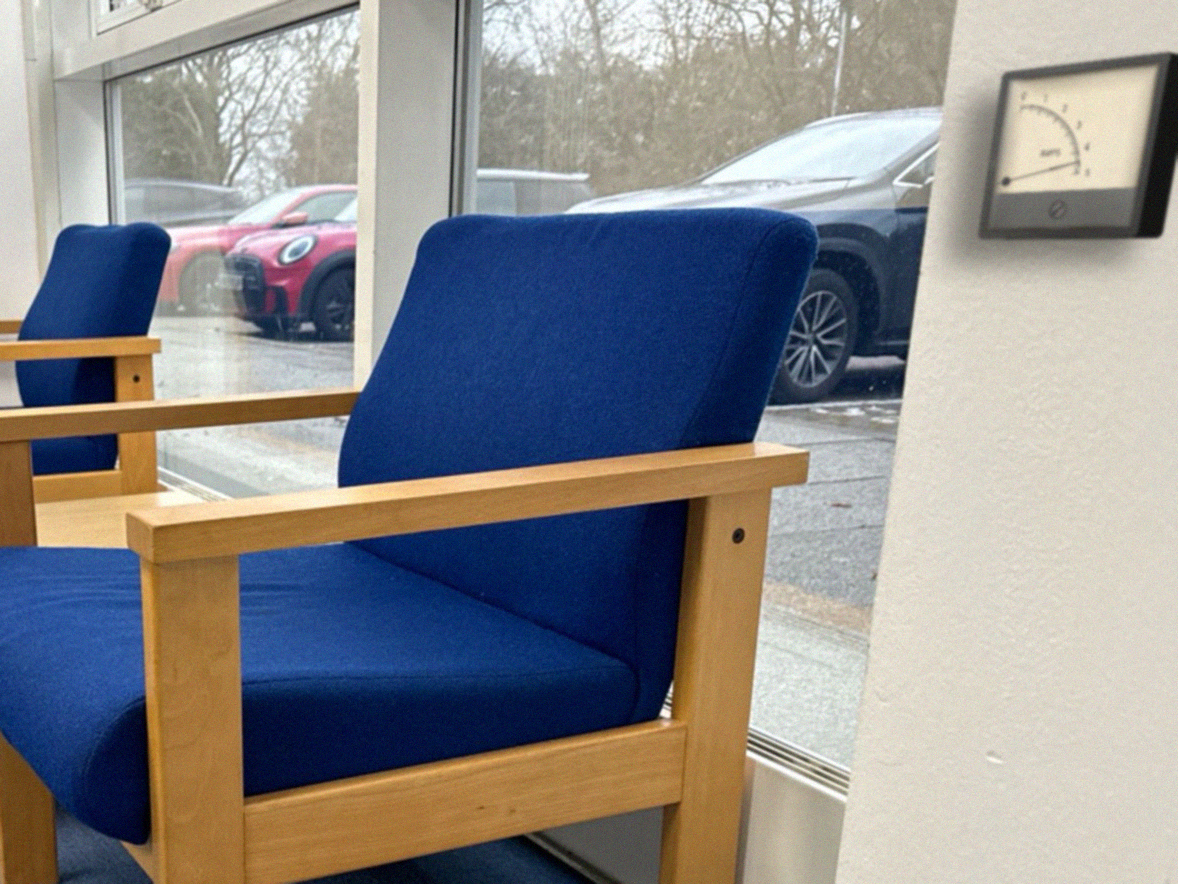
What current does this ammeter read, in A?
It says 4.5 A
